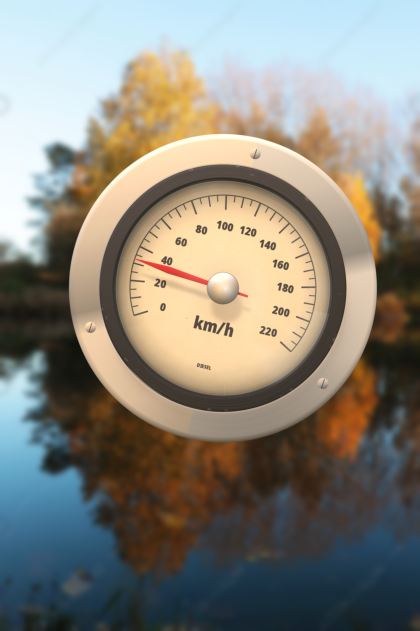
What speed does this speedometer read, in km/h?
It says 32.5 km/h
